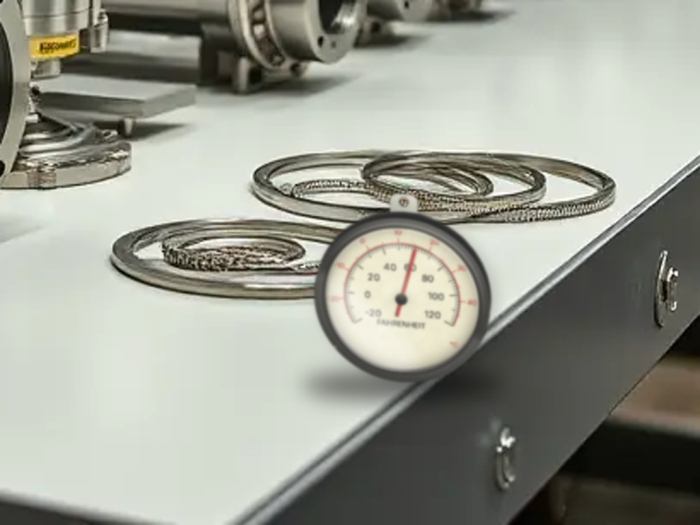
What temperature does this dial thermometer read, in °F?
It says 60 °F
